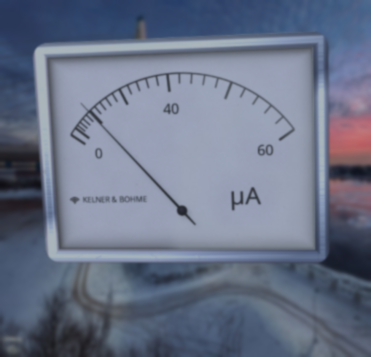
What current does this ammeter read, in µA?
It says 20 µA
